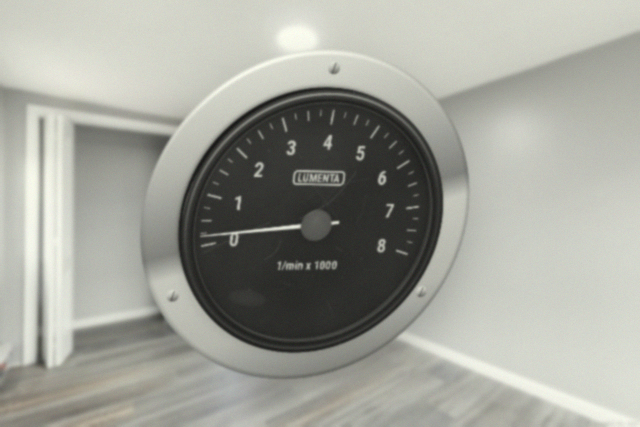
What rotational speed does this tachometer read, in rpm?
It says 250 rpm
